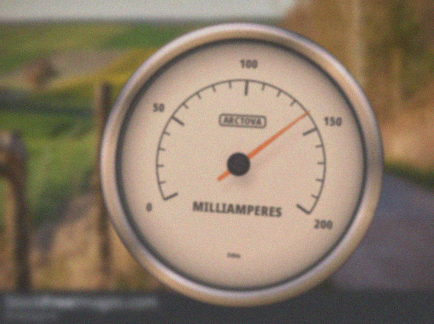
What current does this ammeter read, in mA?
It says 140 mA
